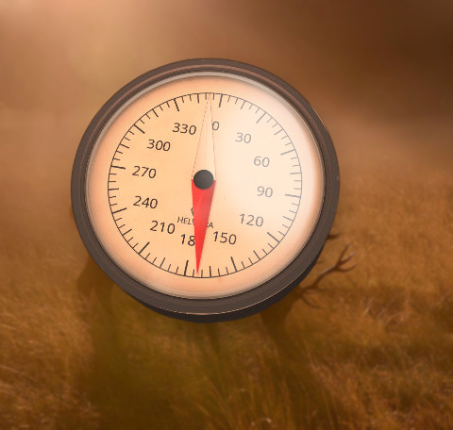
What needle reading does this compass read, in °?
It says 172.5 °
